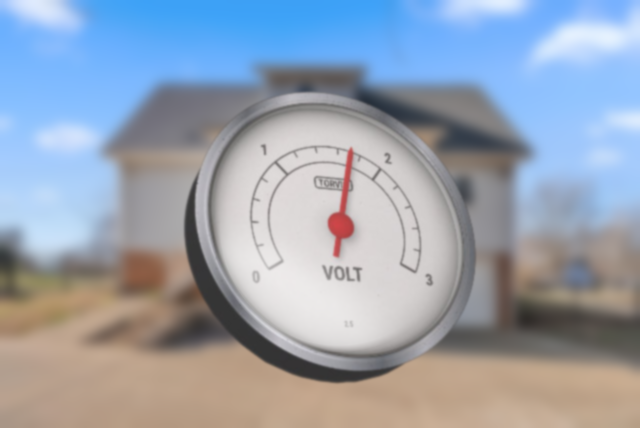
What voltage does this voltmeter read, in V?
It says 1.7 V
